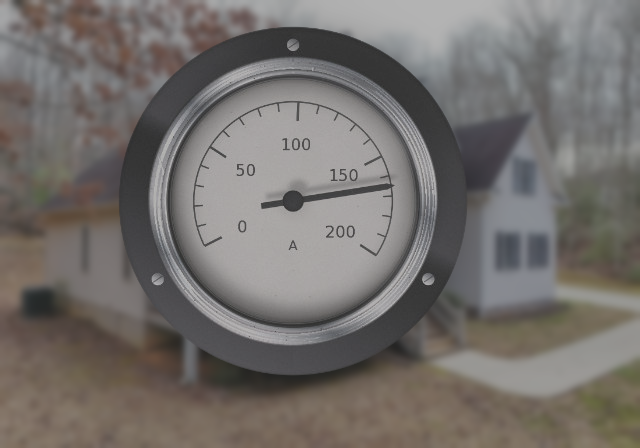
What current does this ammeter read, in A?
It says 165 A
